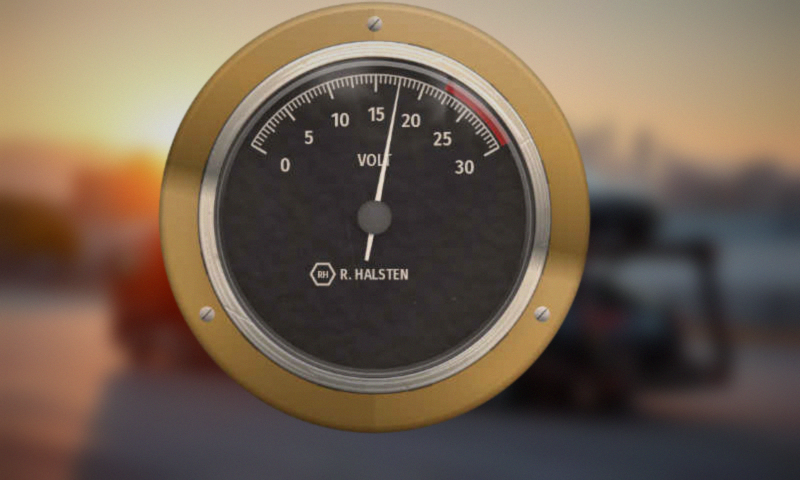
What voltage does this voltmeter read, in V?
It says 17.5 V
